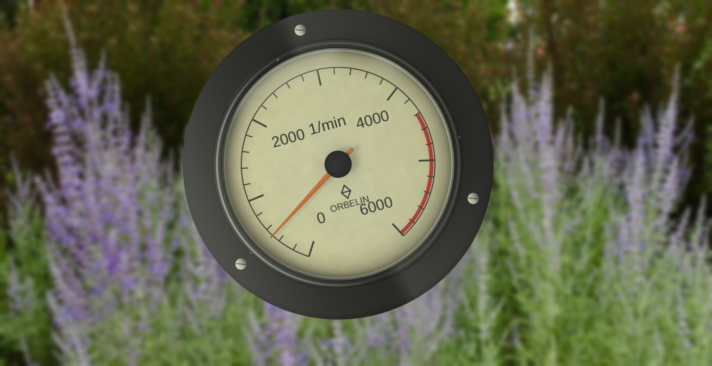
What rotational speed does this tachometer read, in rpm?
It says 500 rpm
